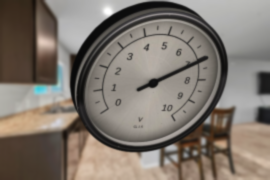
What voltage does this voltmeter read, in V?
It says 7 V
